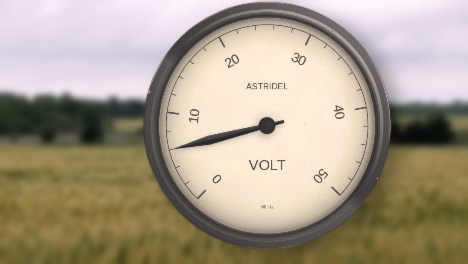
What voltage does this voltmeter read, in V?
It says 6 V
